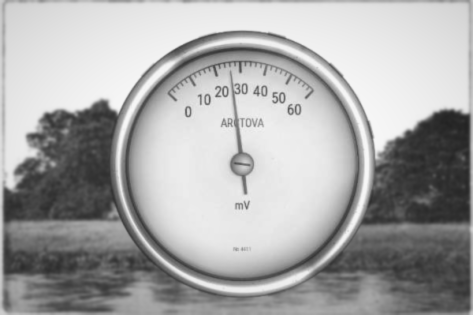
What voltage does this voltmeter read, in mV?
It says 26 mV
